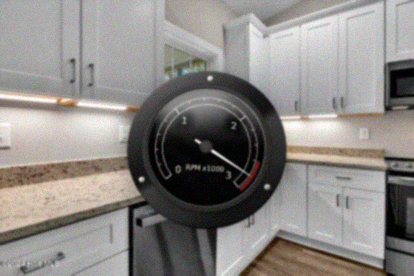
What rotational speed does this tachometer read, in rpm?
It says 2800 rpm
